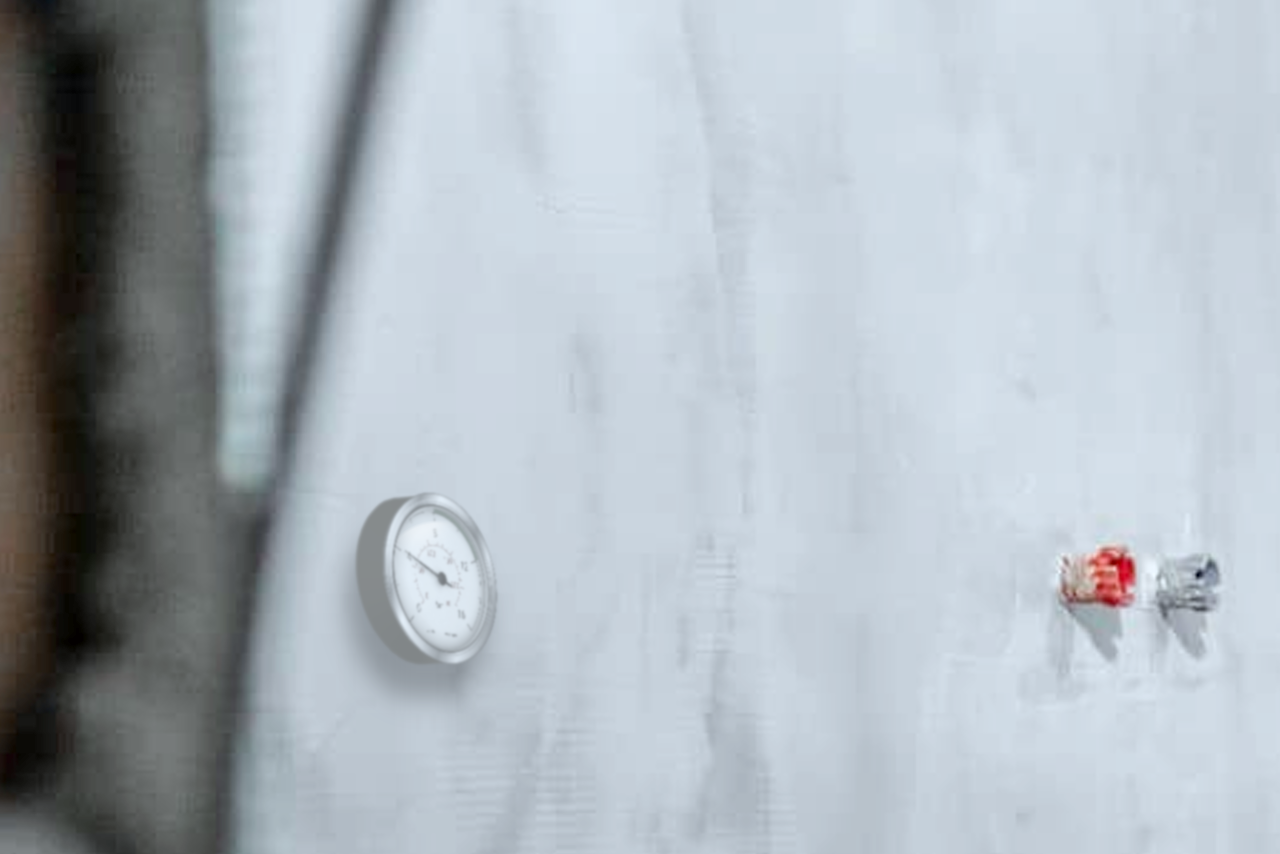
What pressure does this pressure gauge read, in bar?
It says 4 bar
